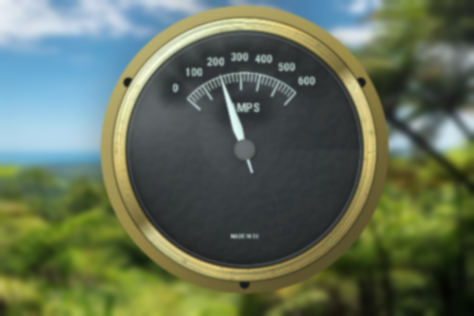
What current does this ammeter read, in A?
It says 200 A
